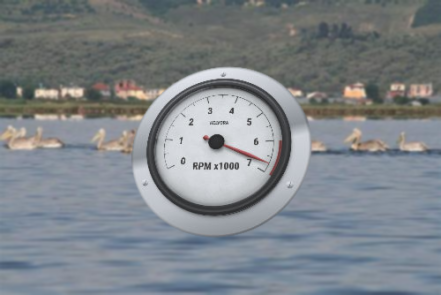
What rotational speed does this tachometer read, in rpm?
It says 6750 rpm
